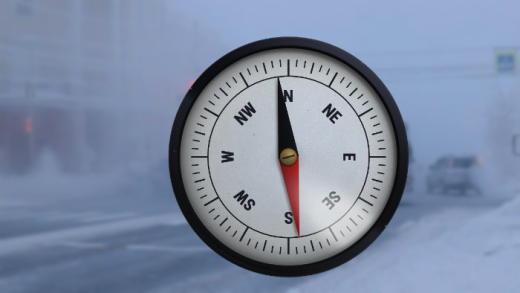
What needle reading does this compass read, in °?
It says 172.5 °
